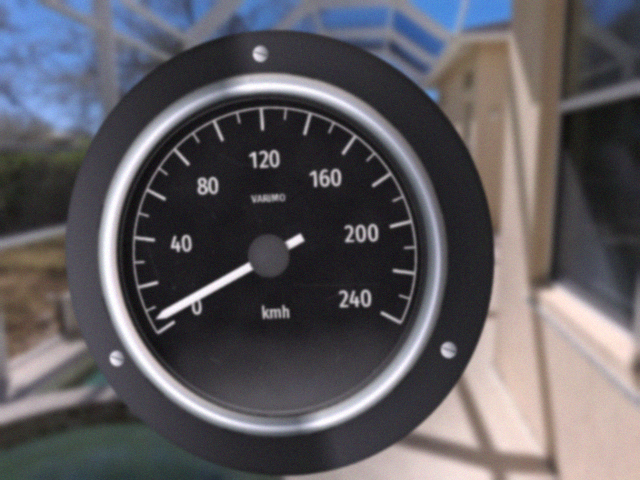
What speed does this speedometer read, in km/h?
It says 5 km/h
